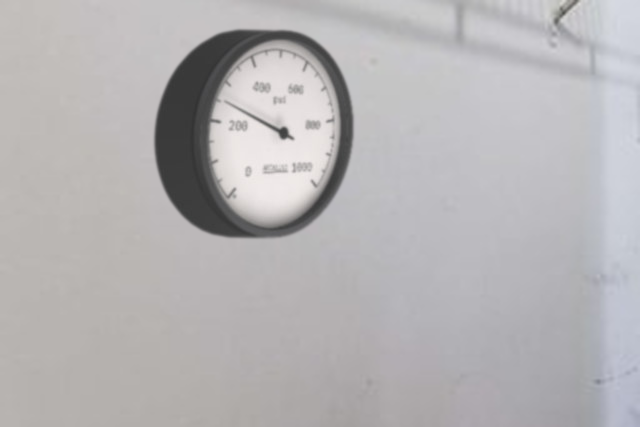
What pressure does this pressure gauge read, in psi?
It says 250 psi
